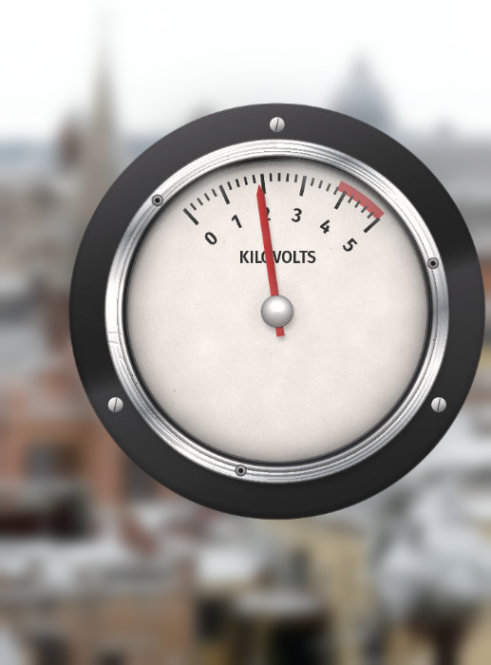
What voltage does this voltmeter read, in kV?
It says 1.9 kV
